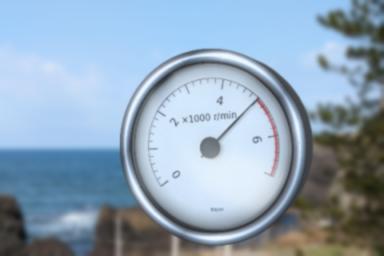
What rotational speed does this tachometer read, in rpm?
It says 5000 rpm
